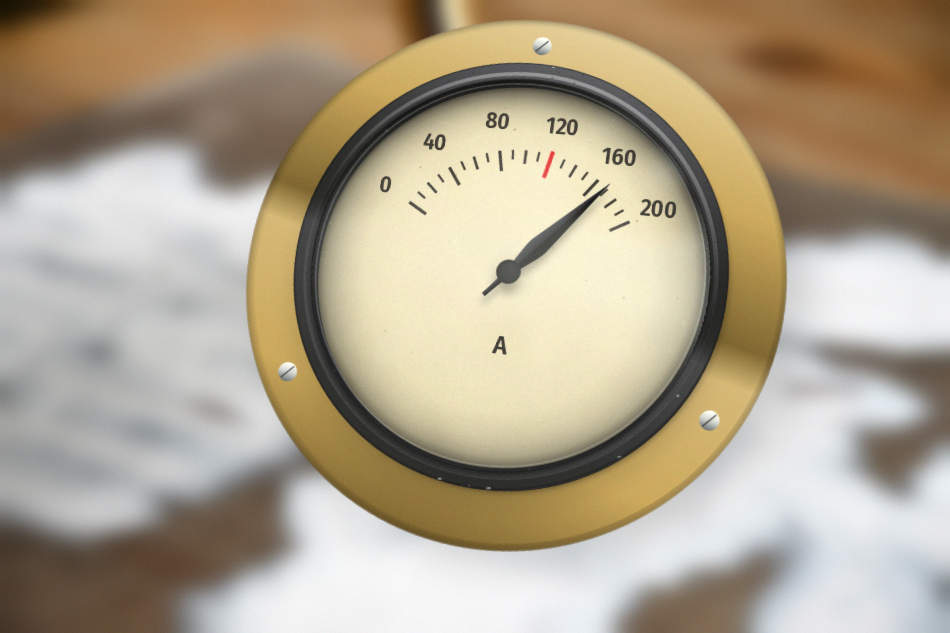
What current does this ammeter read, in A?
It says 170 A
